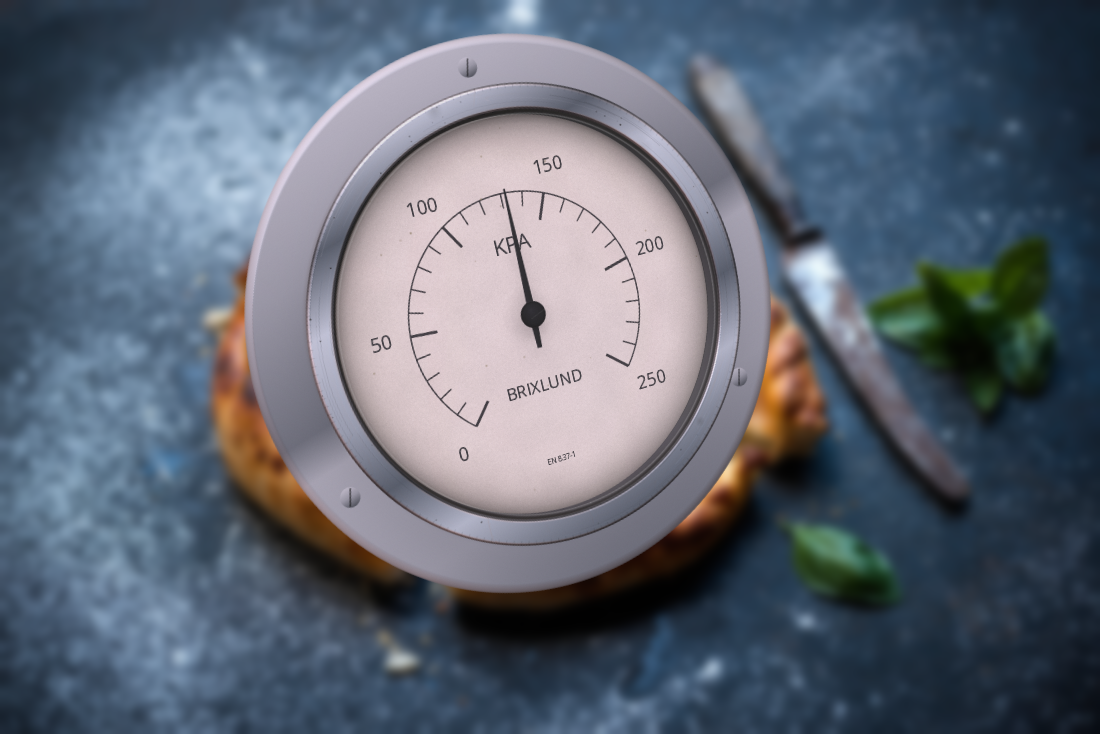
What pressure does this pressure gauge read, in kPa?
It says 130 kPa
